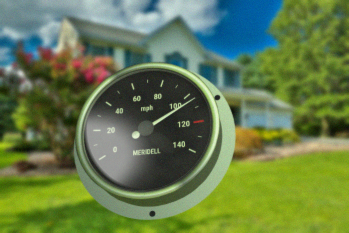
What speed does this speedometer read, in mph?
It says 105 mph
